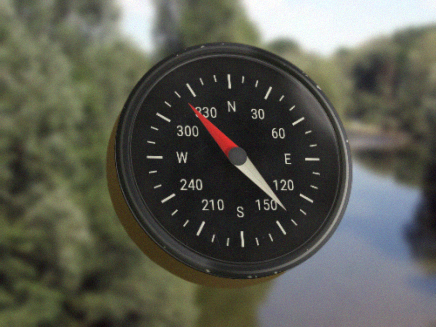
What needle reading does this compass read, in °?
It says 320 °
